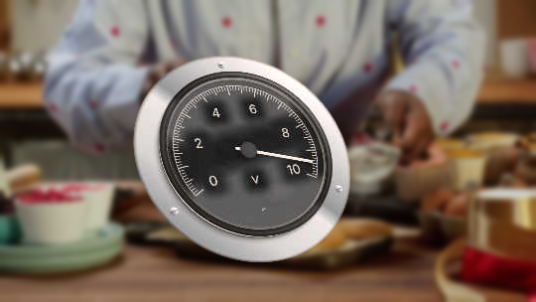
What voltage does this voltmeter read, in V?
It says 9.5 V
